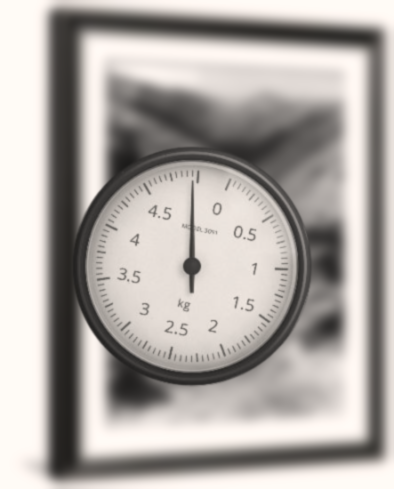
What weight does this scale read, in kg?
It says 4.95 kg
